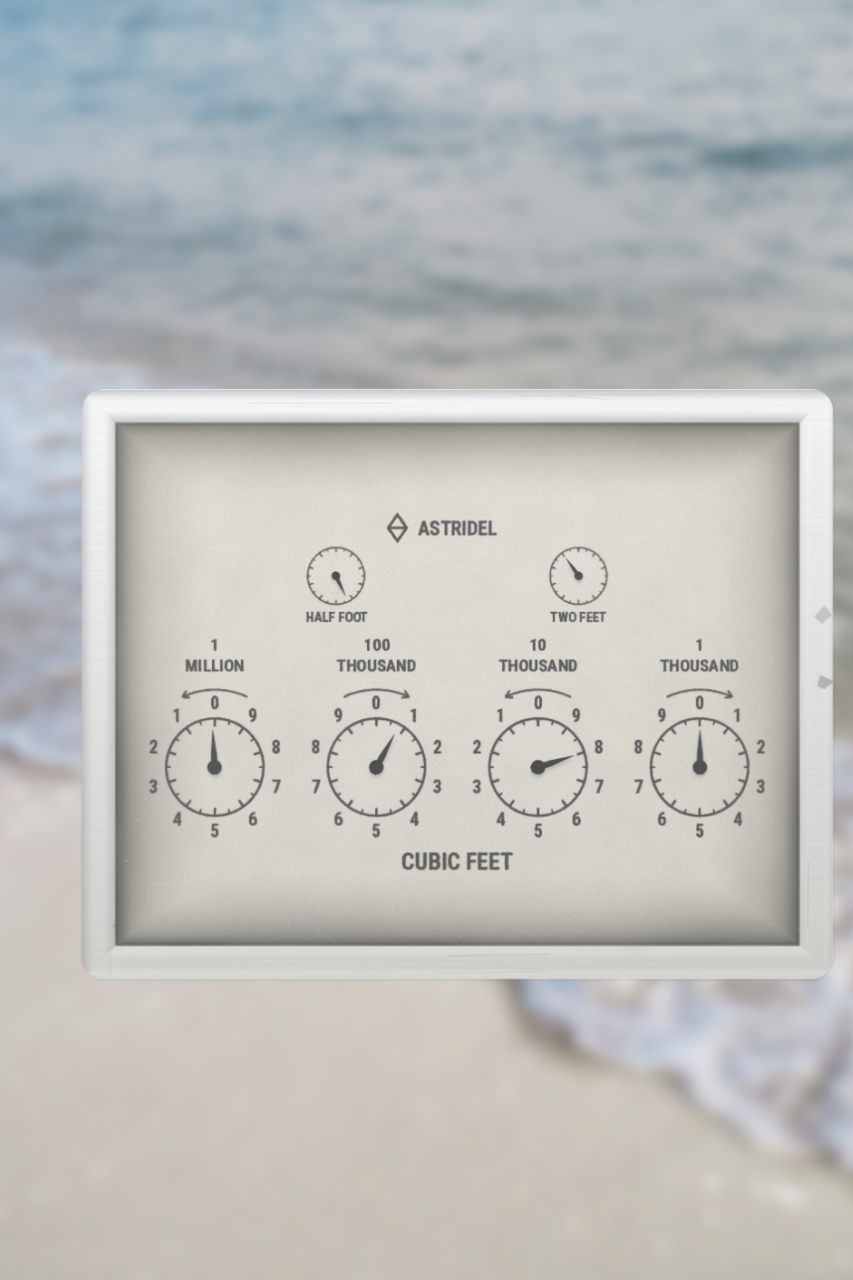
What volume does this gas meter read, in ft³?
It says 8000 ft³
